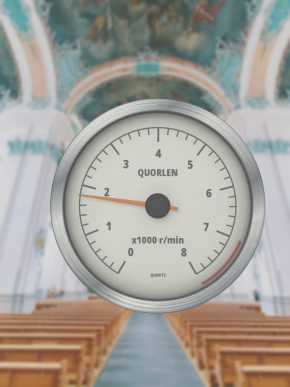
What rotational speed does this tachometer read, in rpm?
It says 1800 rpm
